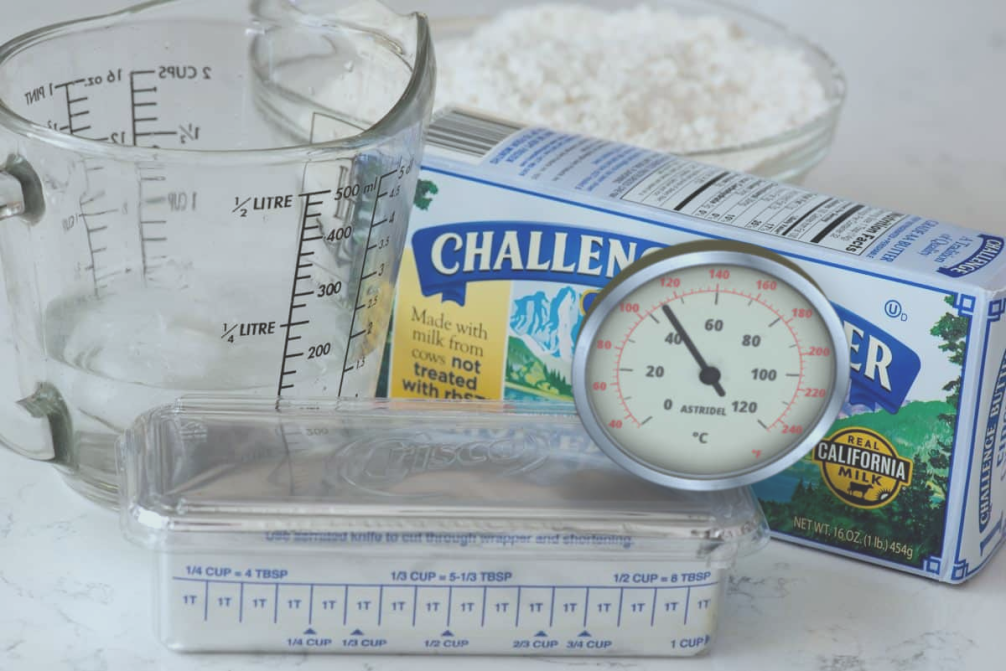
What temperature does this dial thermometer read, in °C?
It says 45 °C
